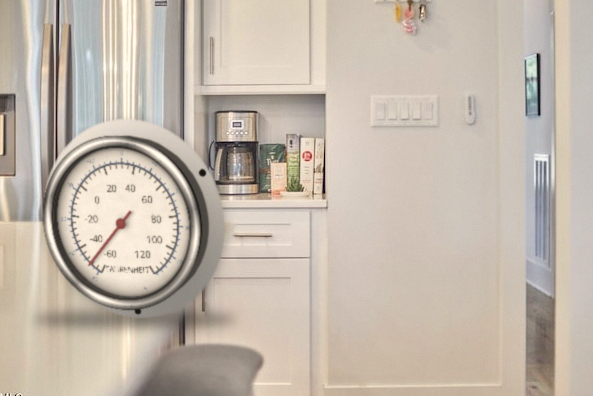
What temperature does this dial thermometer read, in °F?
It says -52 °F
